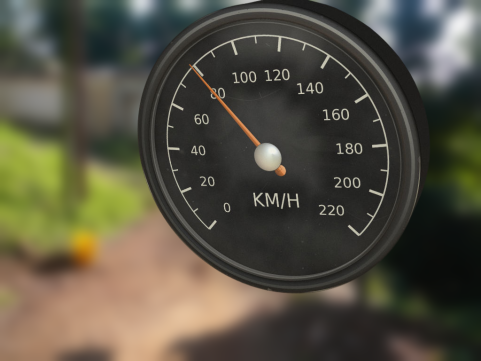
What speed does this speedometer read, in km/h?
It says 80 km/h
